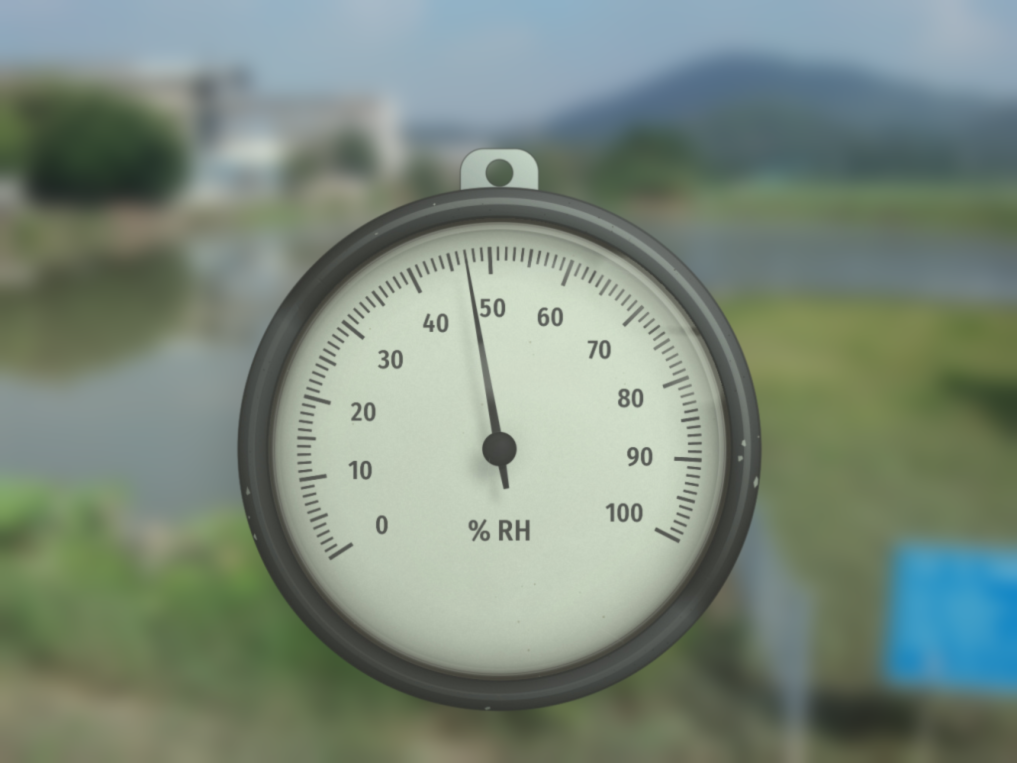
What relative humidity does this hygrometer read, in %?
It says 47 %
